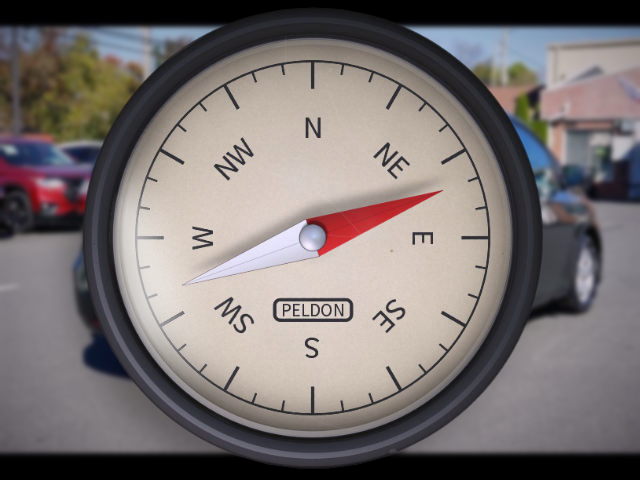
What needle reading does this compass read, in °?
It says 70 °
